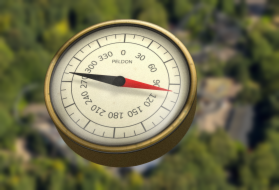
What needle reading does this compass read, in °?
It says 100 °
